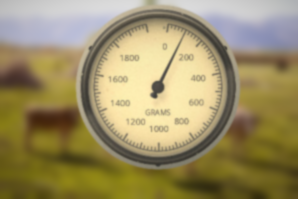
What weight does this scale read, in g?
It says 100 g
